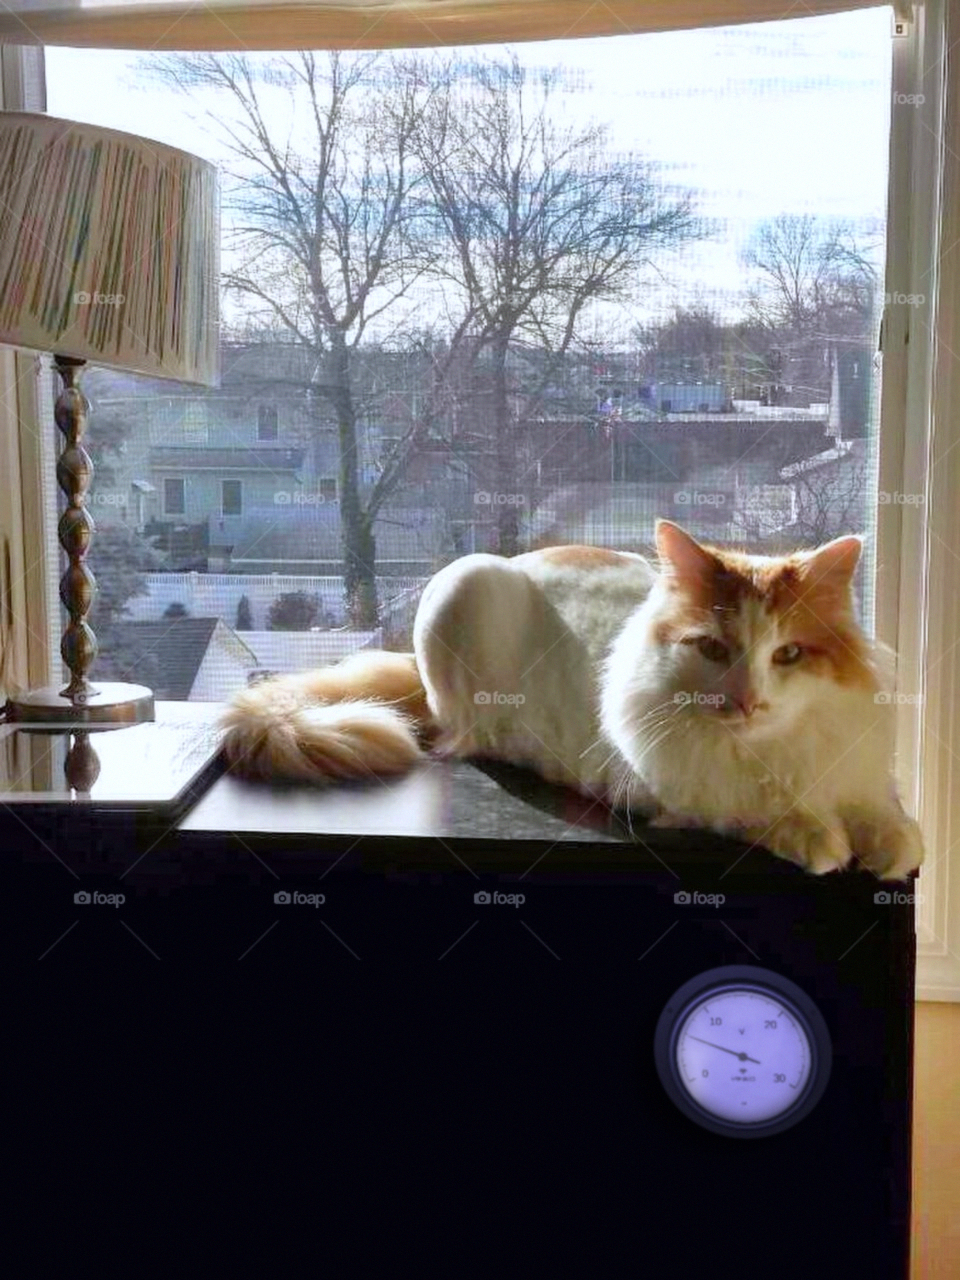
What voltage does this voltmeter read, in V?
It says 6 V
